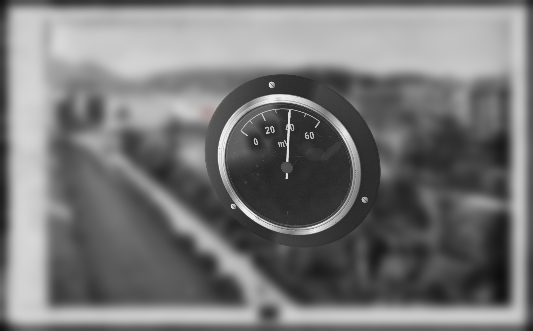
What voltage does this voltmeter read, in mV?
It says 40 mV
